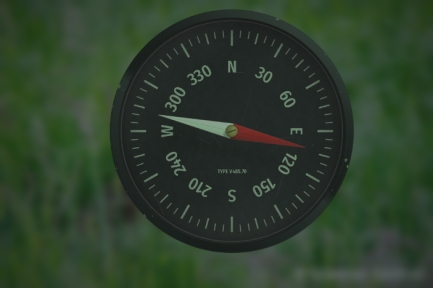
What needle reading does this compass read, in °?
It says 102.5 °
